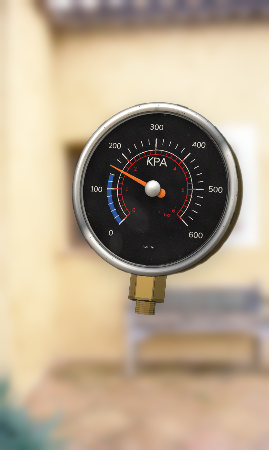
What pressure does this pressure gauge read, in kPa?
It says 160 kPa
